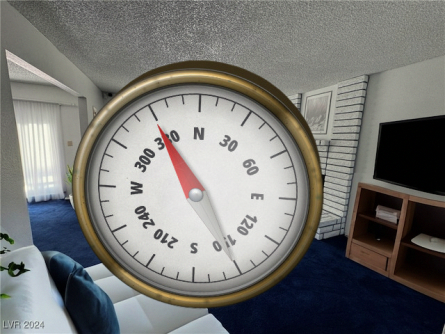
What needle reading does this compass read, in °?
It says 330 °
